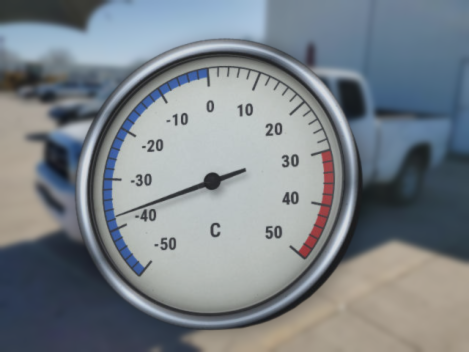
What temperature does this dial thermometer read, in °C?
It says -38 °C
